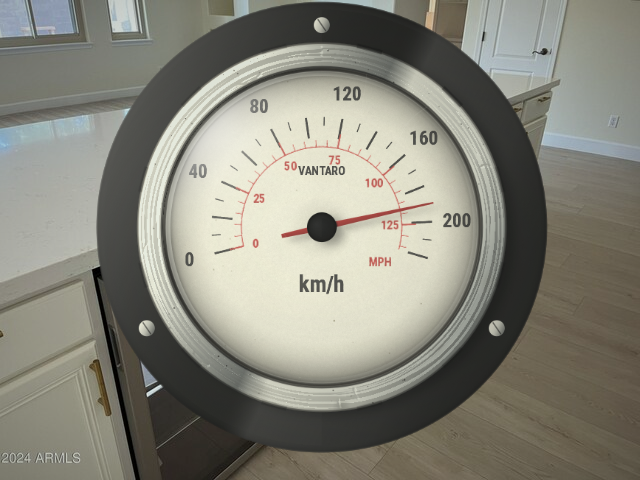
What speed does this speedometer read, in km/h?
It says 190 km/h
